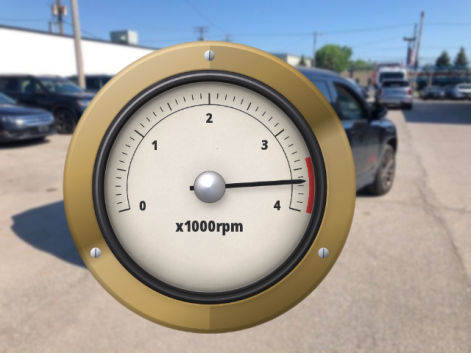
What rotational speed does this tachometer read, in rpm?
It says 3650 rpm
